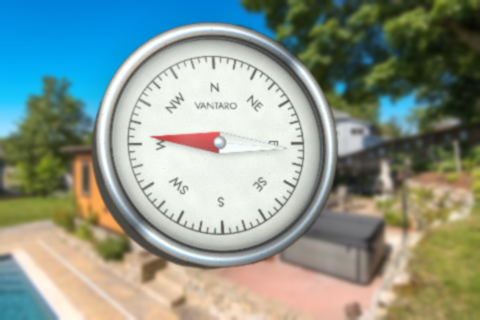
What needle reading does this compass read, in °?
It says 275 °
